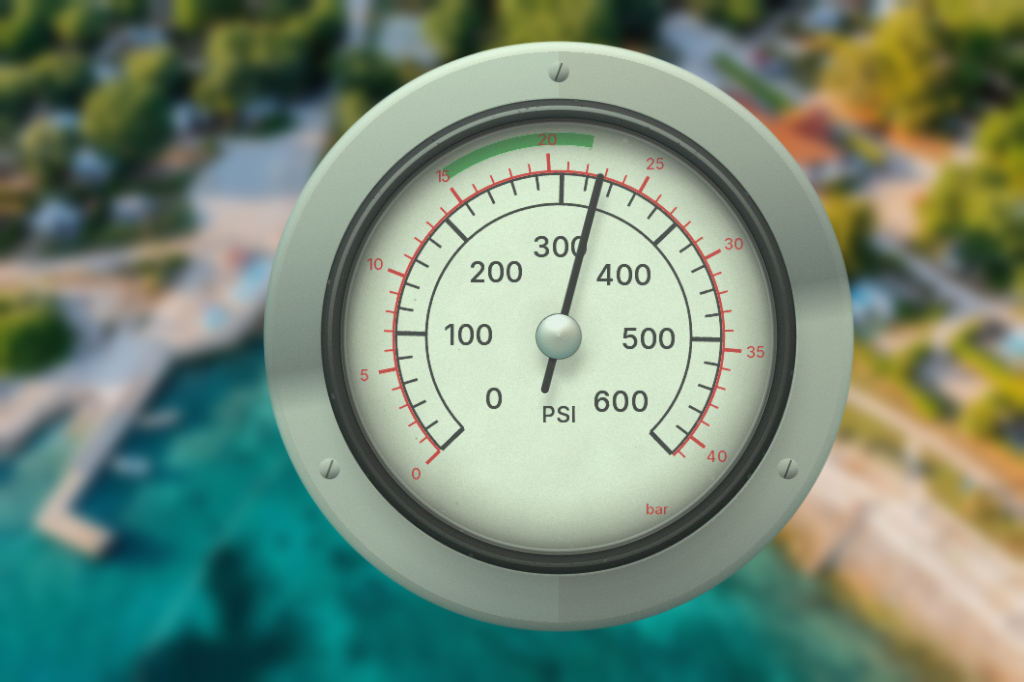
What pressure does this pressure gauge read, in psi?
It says 330 psi
